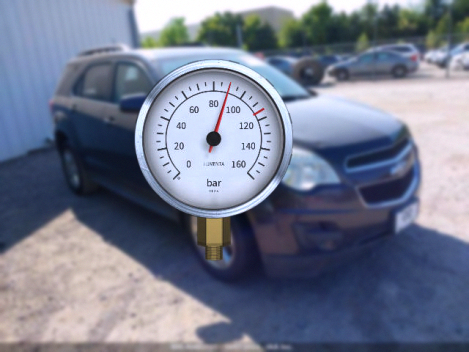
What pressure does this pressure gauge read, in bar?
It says 90 bar
